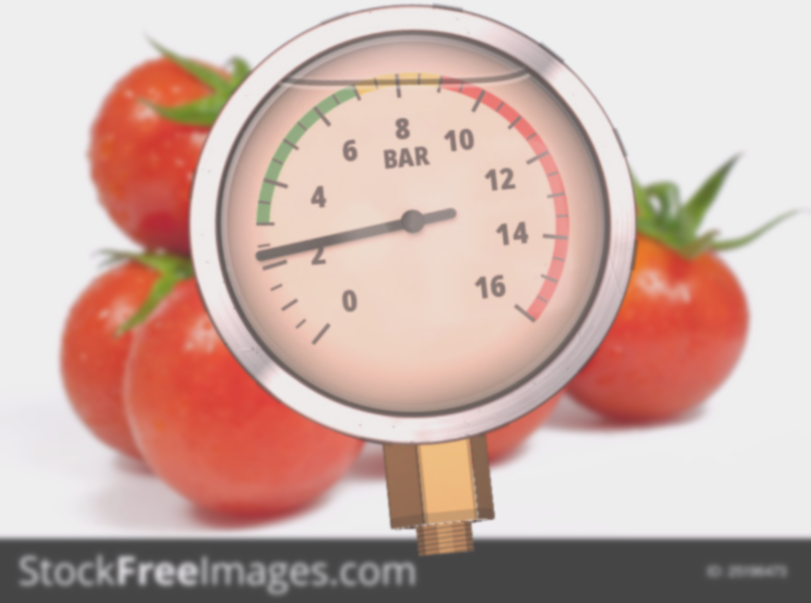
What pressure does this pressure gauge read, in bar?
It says 2.25 bar
